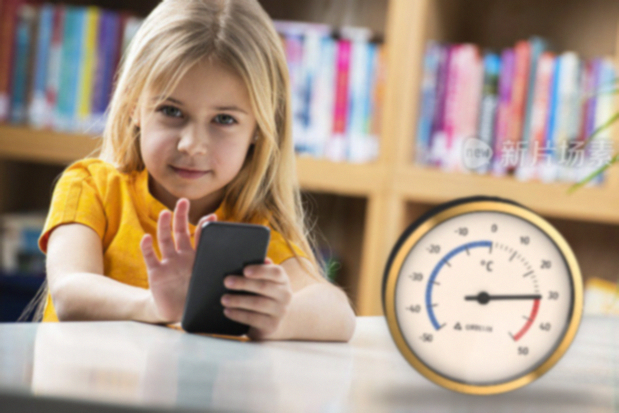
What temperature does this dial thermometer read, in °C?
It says 30 °C
